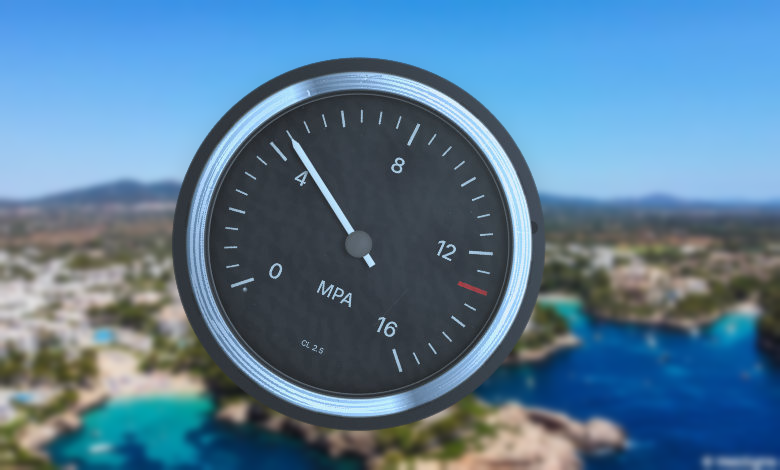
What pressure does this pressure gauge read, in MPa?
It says 4.5 MPa
